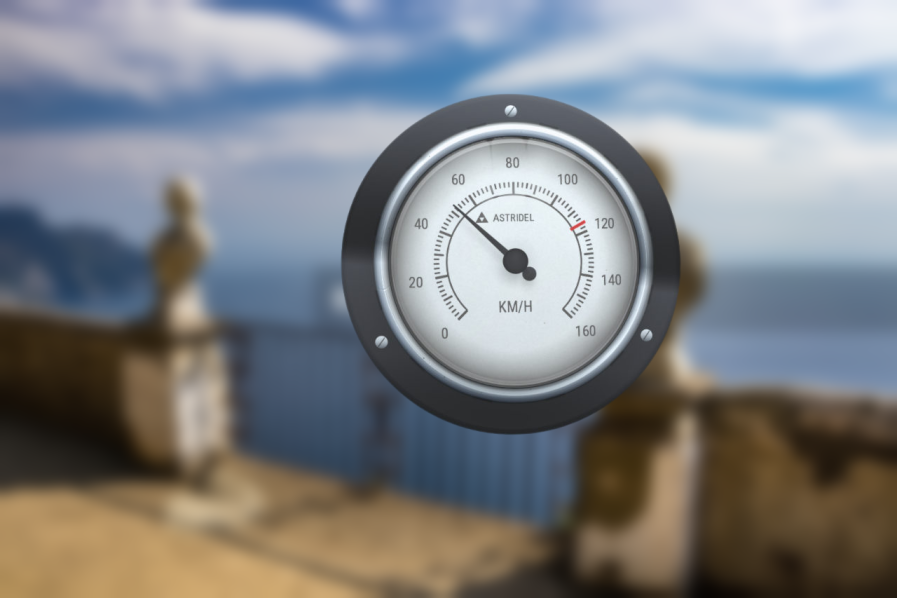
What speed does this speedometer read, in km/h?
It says 52 km/h
